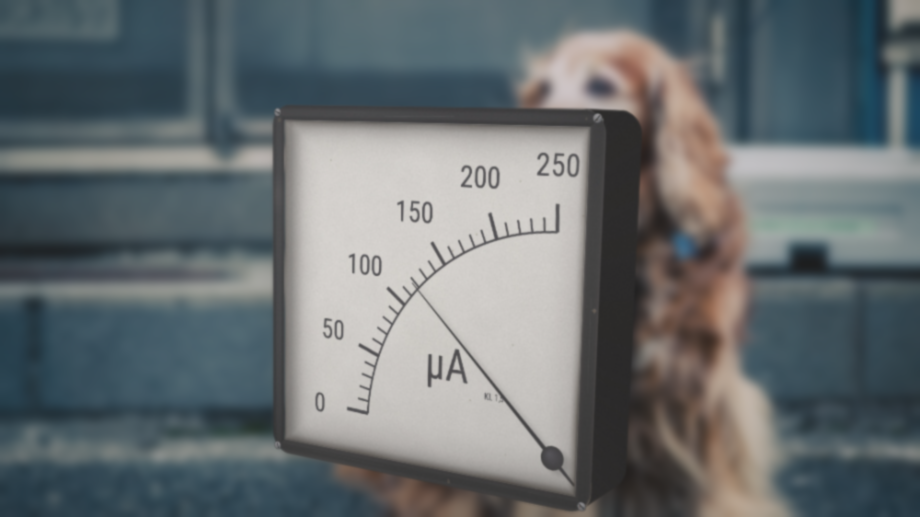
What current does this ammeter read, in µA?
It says 120 µA
